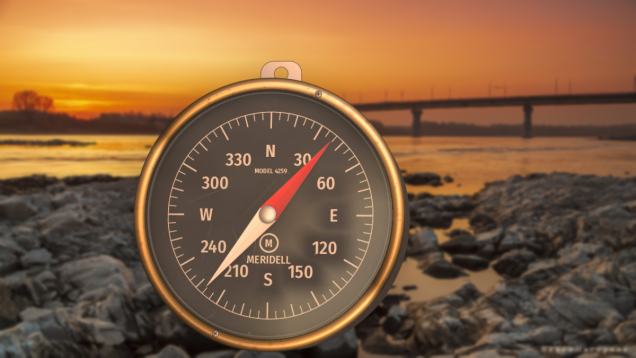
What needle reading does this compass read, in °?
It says 40 °
